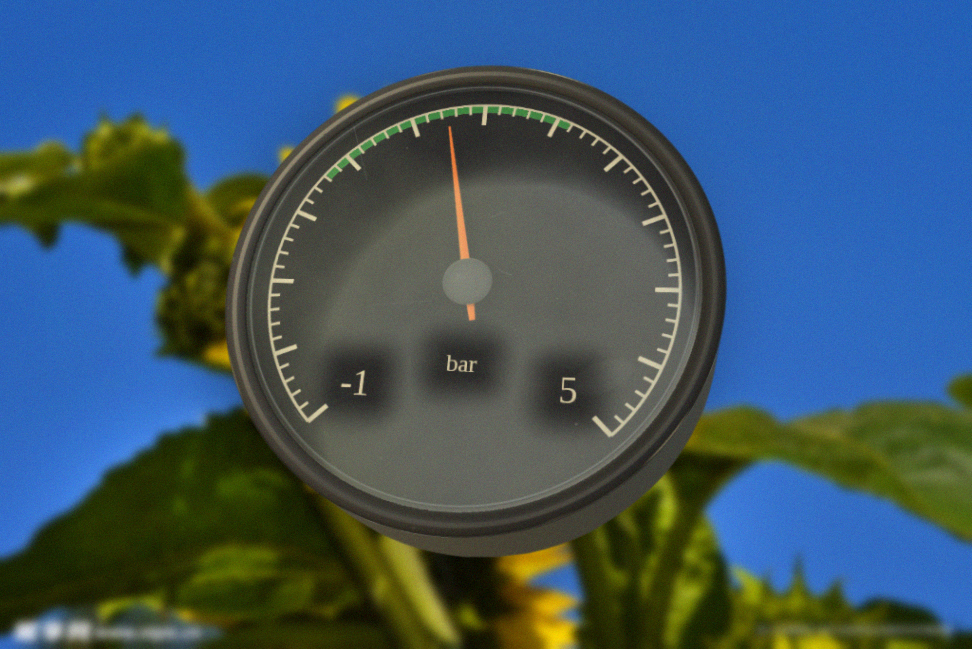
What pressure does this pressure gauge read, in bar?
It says 1.75 bar
